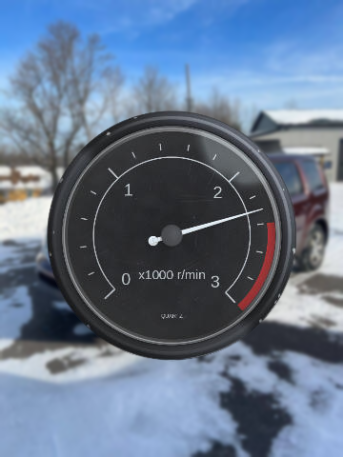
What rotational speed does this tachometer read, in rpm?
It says 2300 rpm
